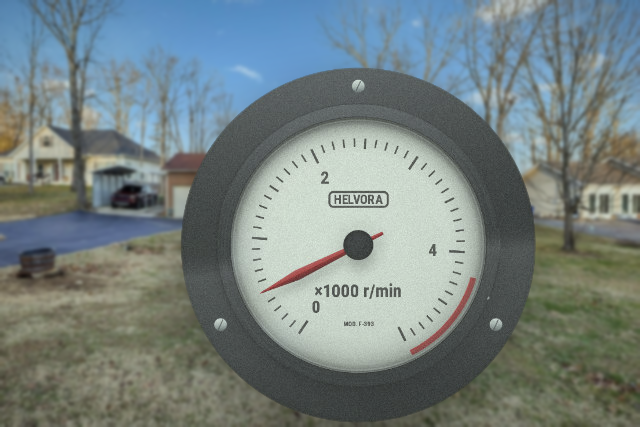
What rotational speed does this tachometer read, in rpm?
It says 500 rpm
